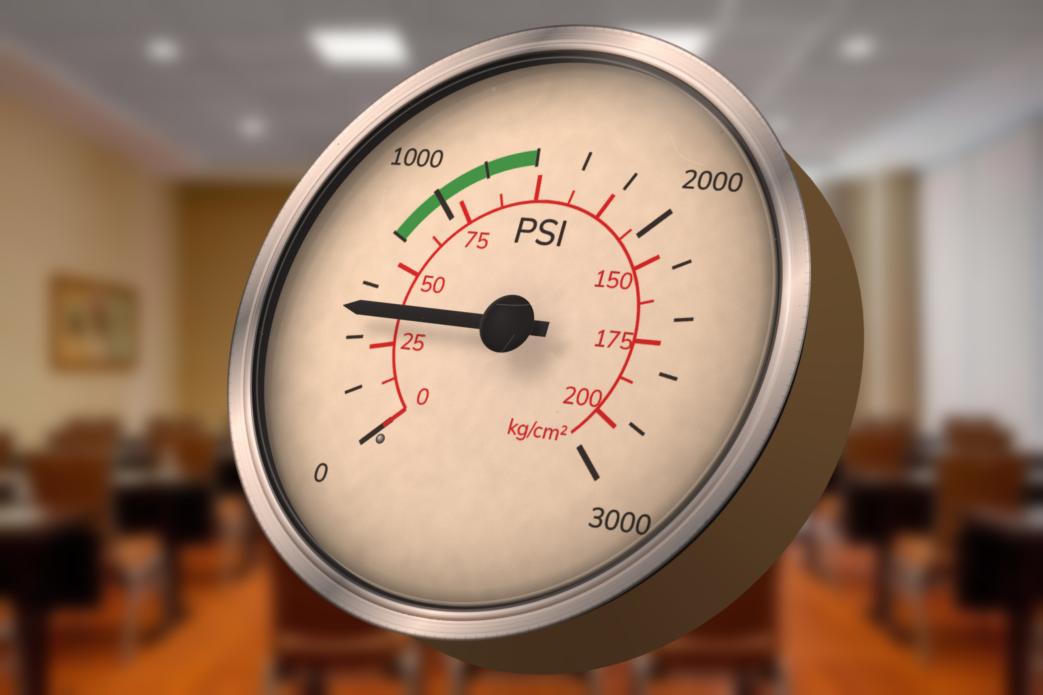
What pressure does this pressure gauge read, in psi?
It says 500 psi
